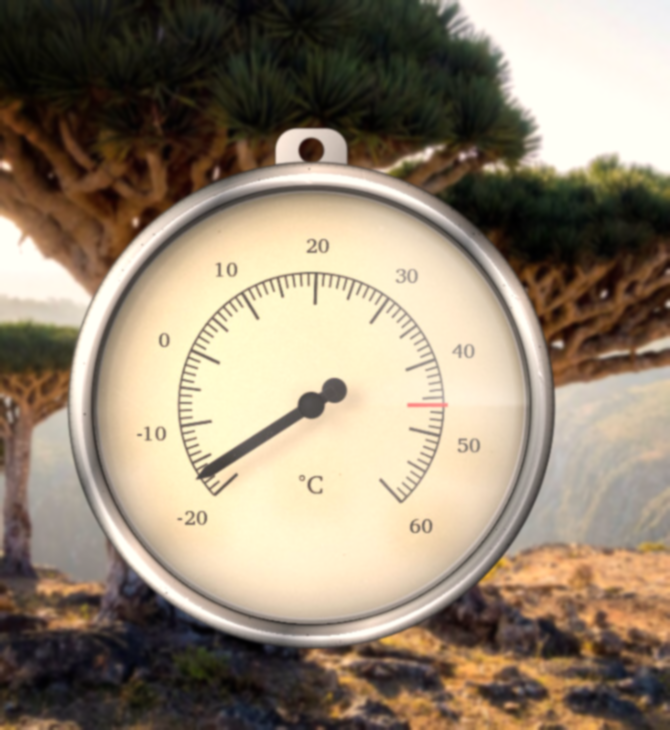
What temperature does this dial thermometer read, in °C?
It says -17 °C
